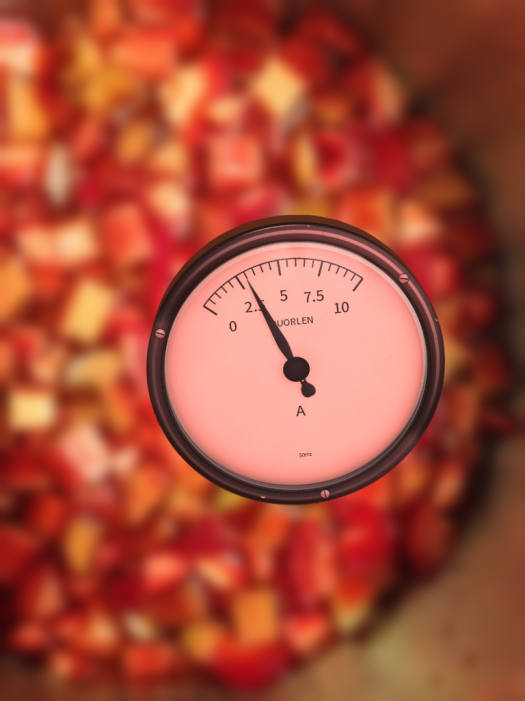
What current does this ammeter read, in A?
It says 3 A
